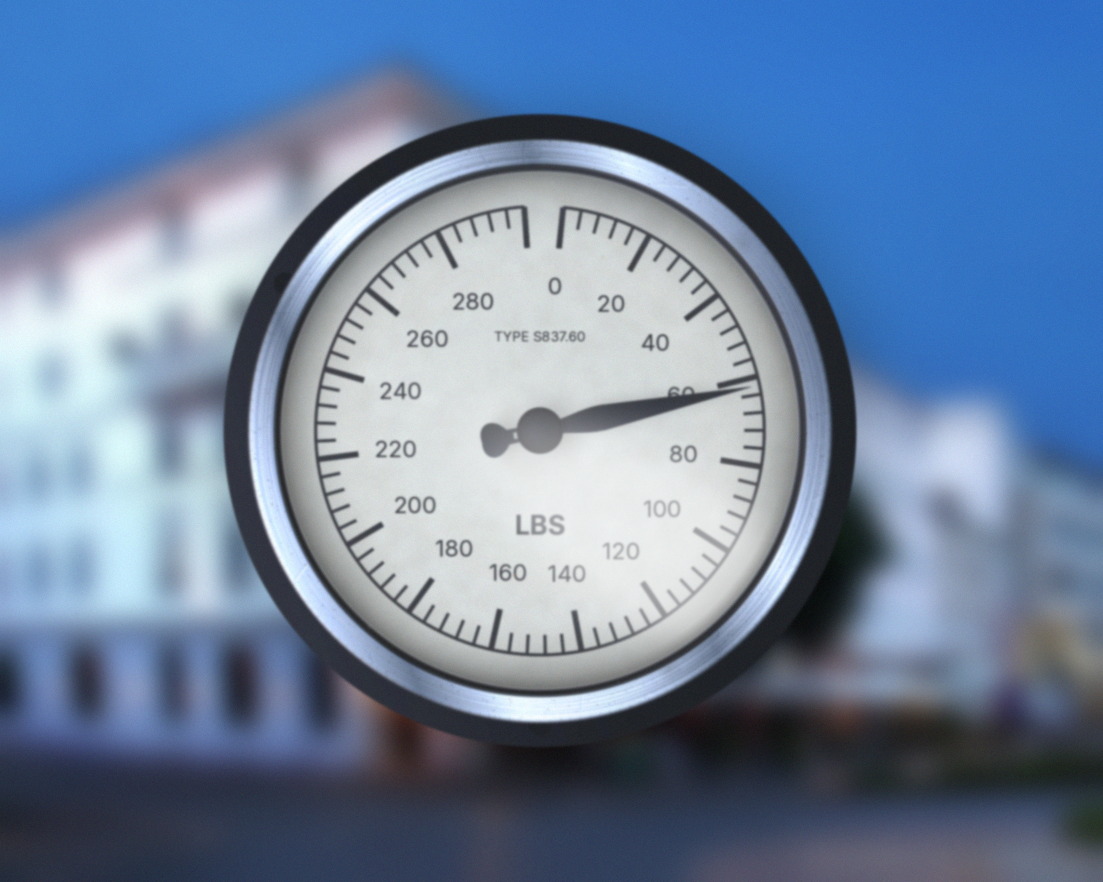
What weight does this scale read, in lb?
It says 62 lb
